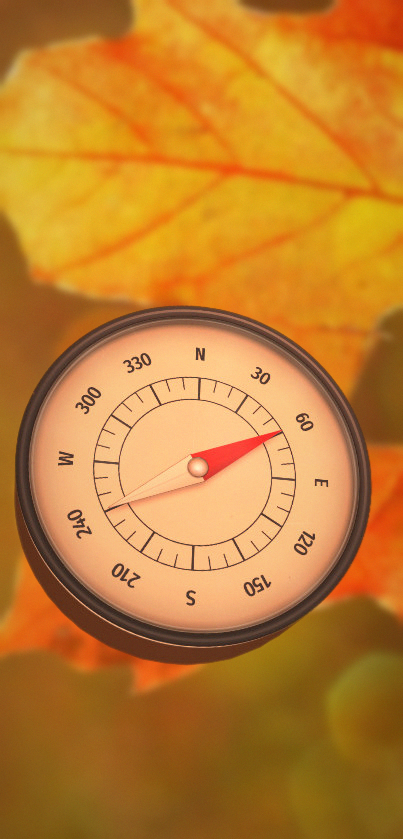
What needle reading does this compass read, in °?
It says 60 °
